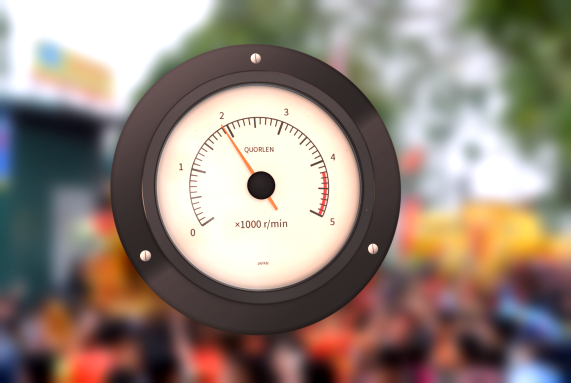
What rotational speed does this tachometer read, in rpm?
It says 1900 rpm
